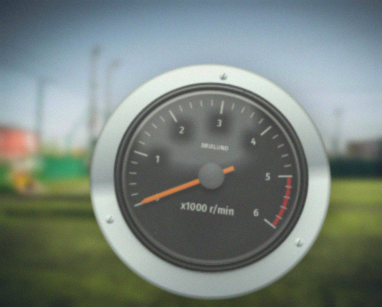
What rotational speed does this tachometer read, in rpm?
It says 0 rpm
